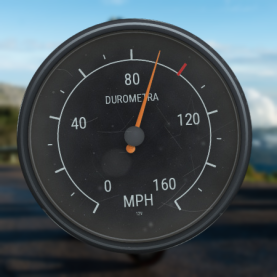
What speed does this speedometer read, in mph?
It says 90 mph
